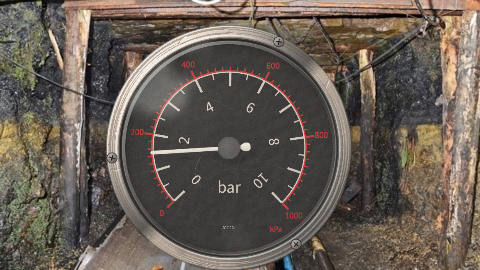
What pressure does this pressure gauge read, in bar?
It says 1.5 bar
